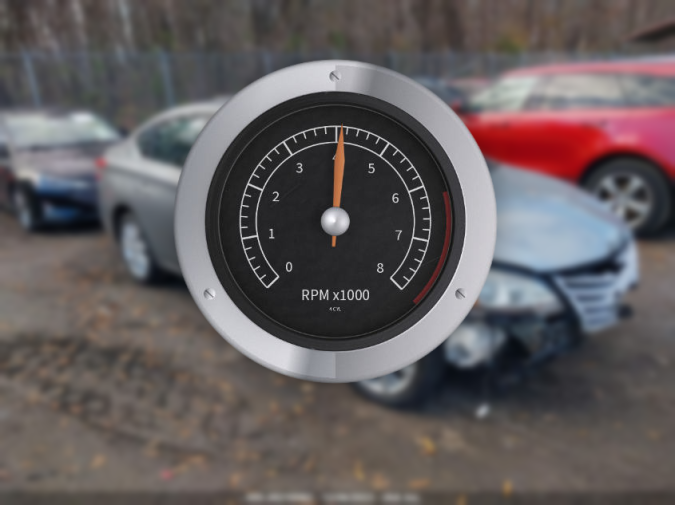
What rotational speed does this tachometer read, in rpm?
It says 4100 rpm
